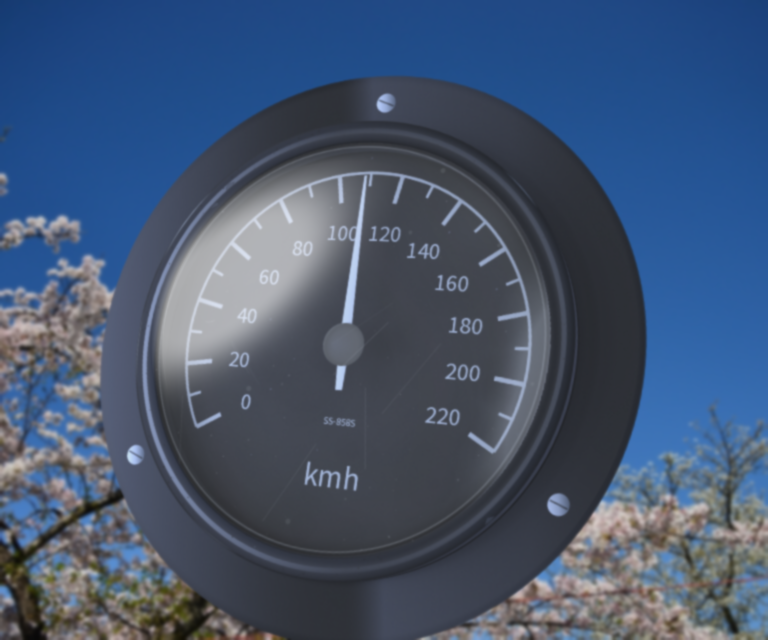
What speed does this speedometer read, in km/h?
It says 110 km/h
